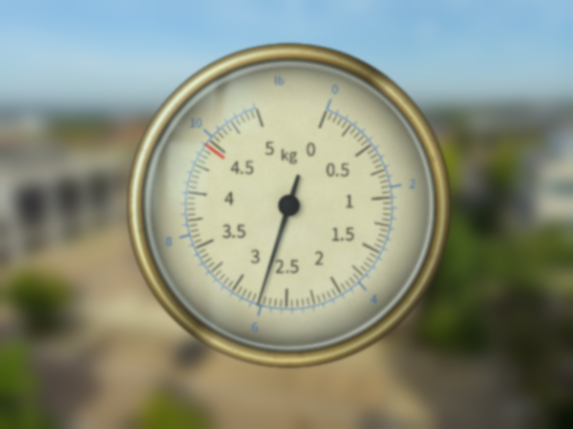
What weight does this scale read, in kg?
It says 2.75 kg
